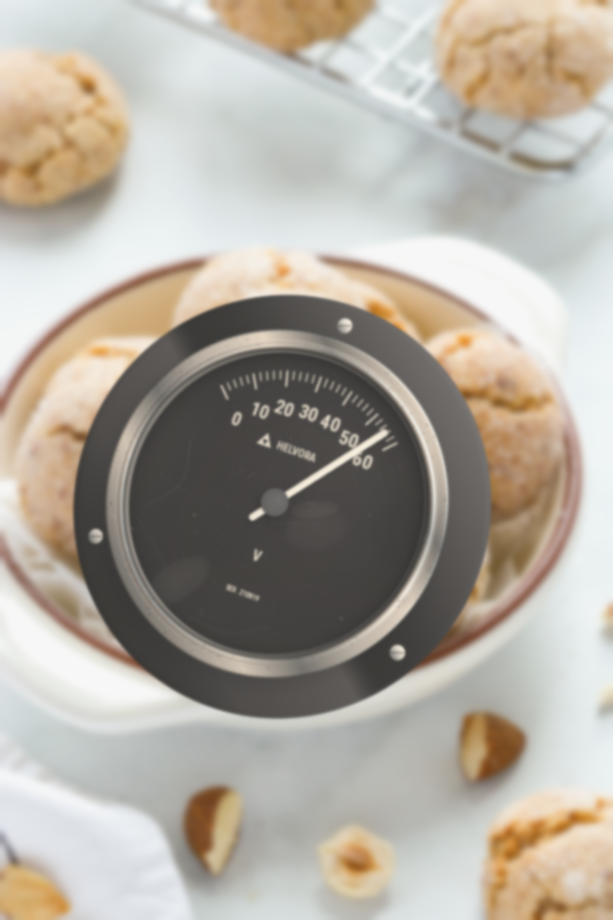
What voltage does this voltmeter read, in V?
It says 56 V
